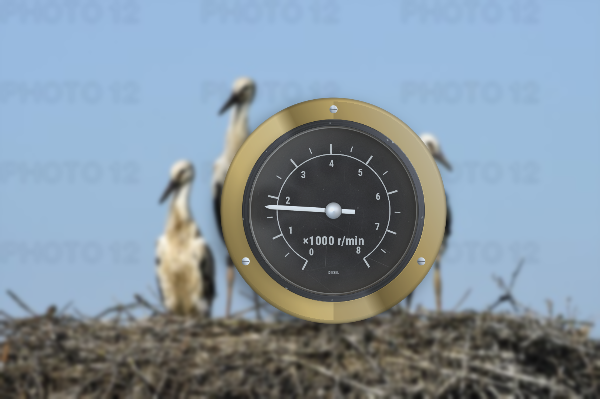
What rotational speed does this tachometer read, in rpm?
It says 1750 rpm
